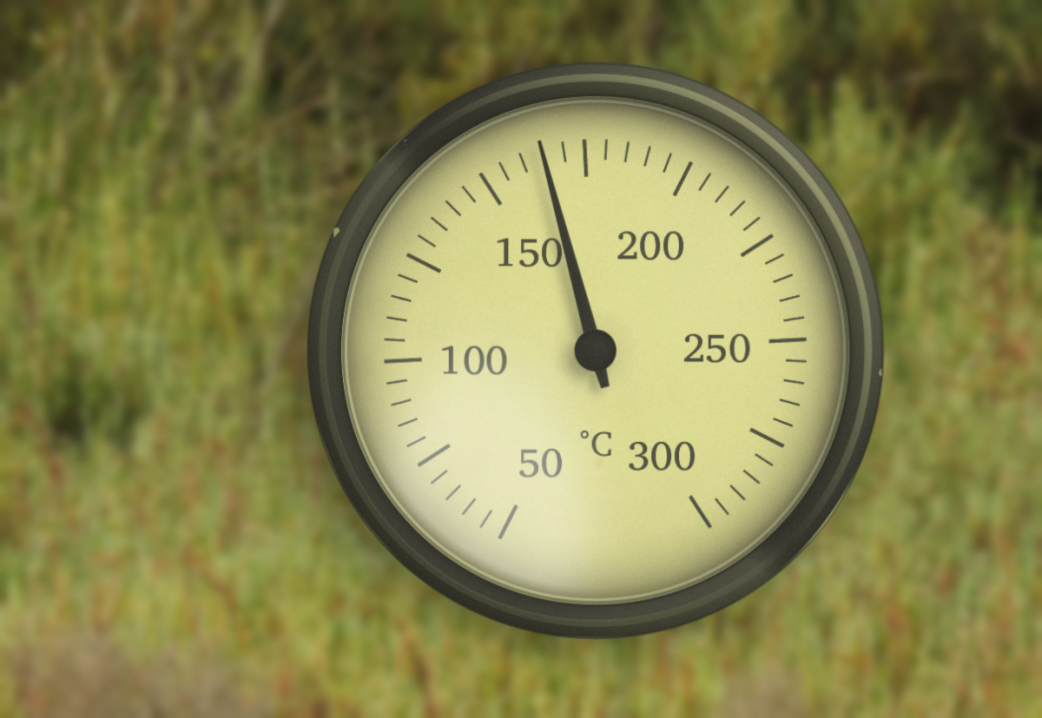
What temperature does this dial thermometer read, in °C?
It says 165 °C
